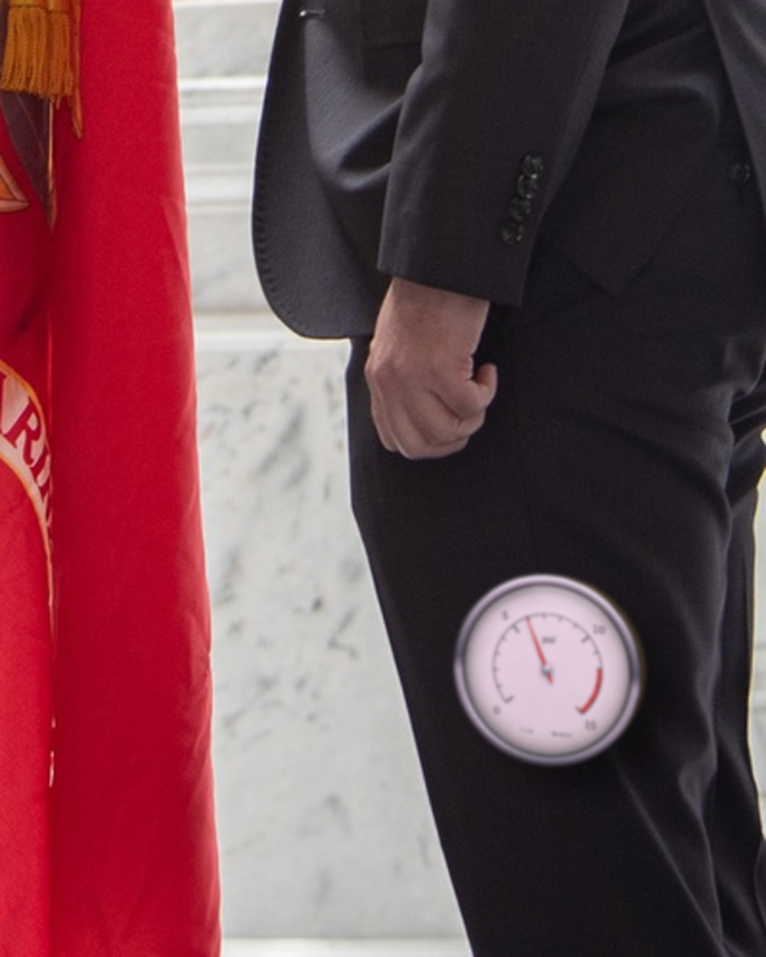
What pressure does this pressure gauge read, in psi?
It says 6 psi
